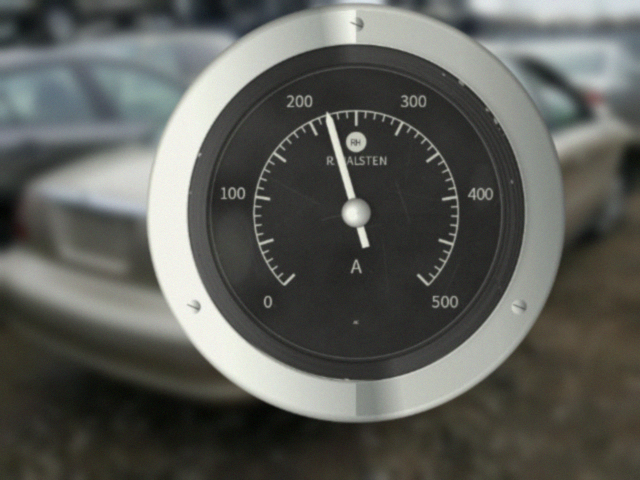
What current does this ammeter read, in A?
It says 220 A
